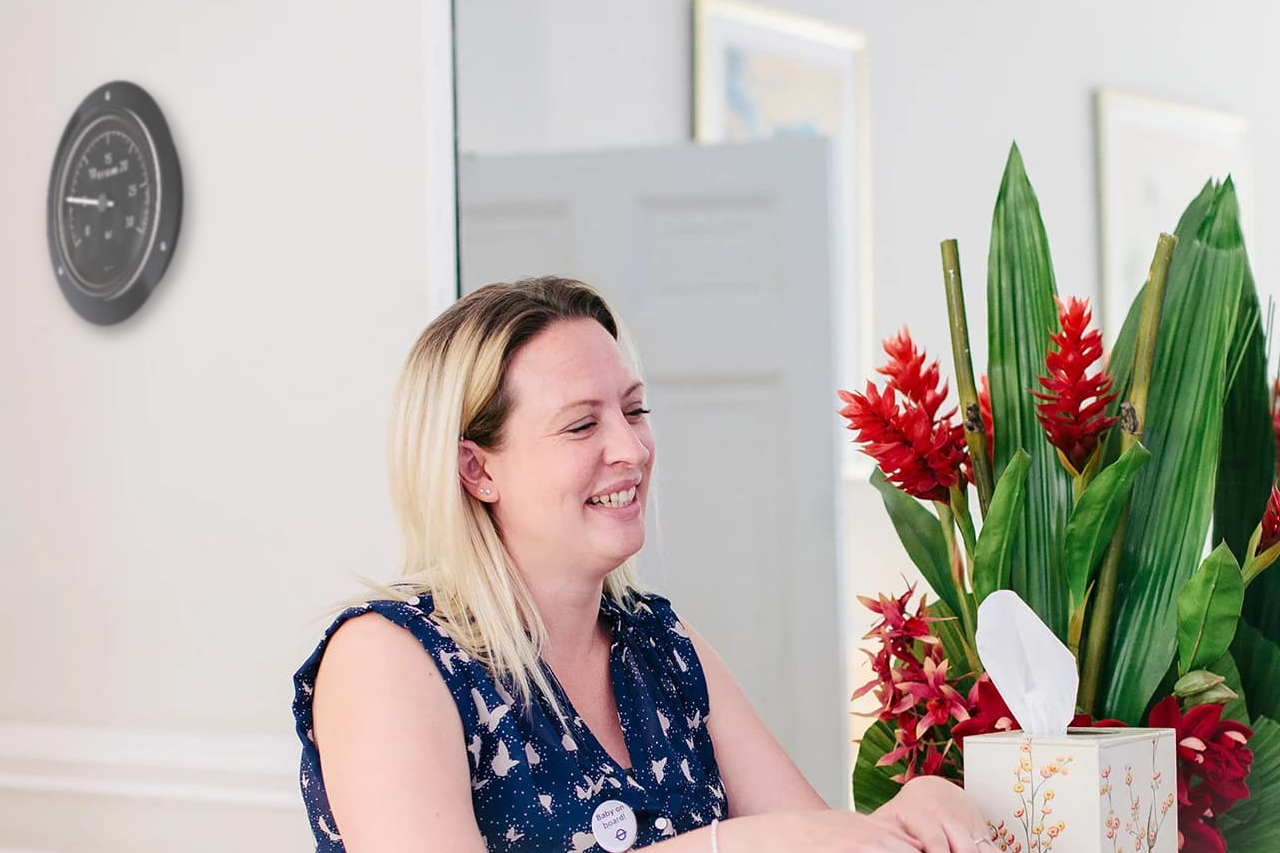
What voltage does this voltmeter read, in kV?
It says 5 kV
